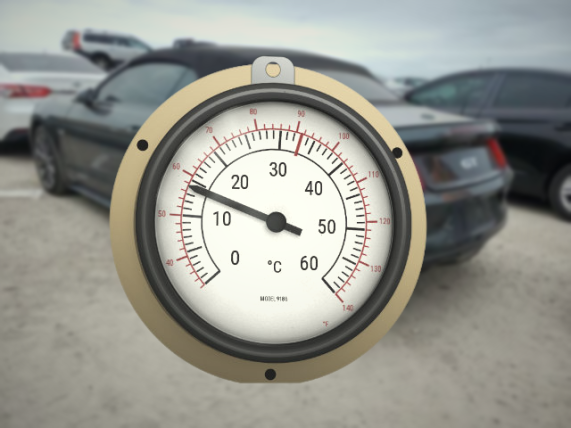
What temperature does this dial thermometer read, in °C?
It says 14 °C
